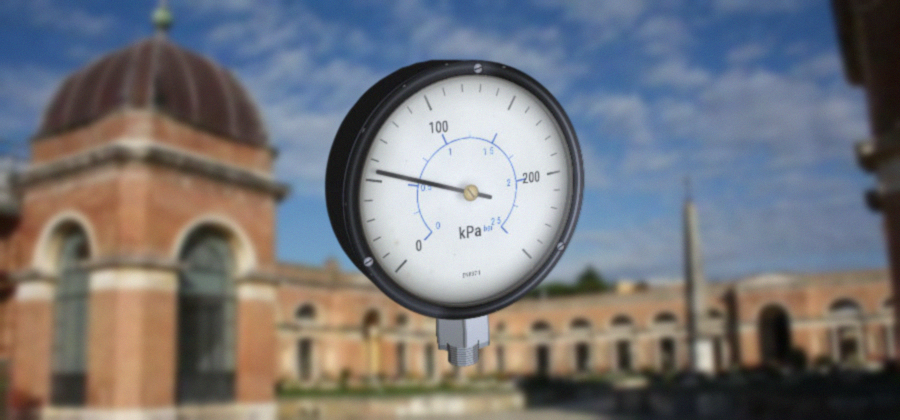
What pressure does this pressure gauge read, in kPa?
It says 55 kPa
